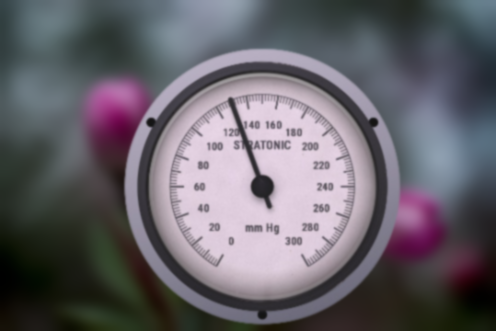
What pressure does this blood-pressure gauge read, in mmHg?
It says 130 mmHg
